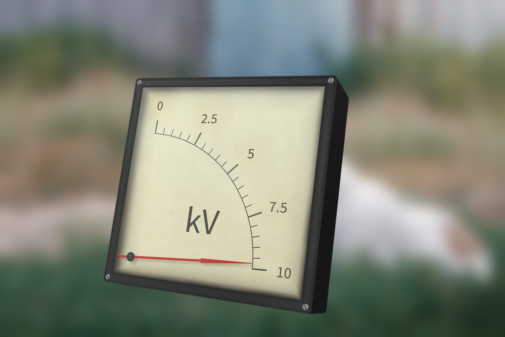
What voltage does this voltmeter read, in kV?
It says 9.75 kV
